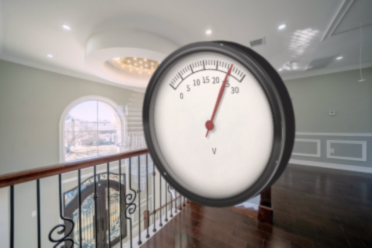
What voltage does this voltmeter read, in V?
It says 25 V
